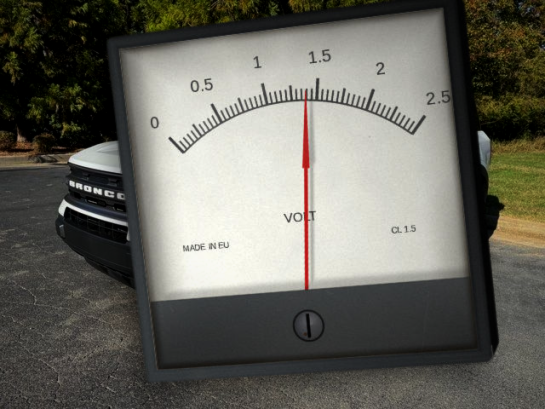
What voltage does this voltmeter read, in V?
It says 1.4 V
